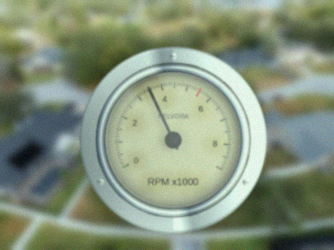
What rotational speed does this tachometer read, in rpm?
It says 3500 rpm
